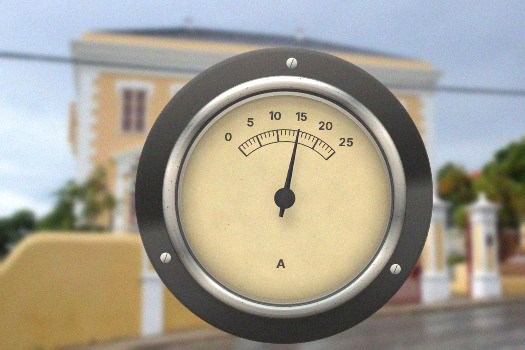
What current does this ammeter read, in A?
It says 15 A
